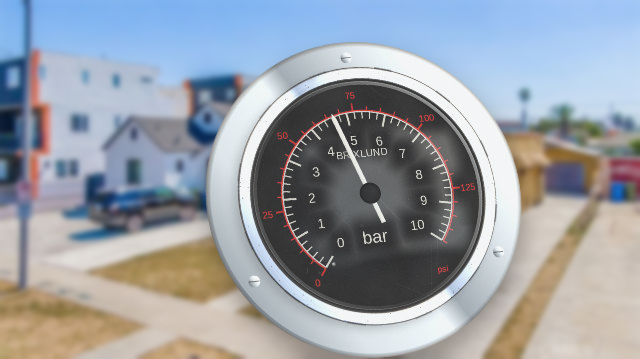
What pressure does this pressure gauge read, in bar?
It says 4.6 bar
